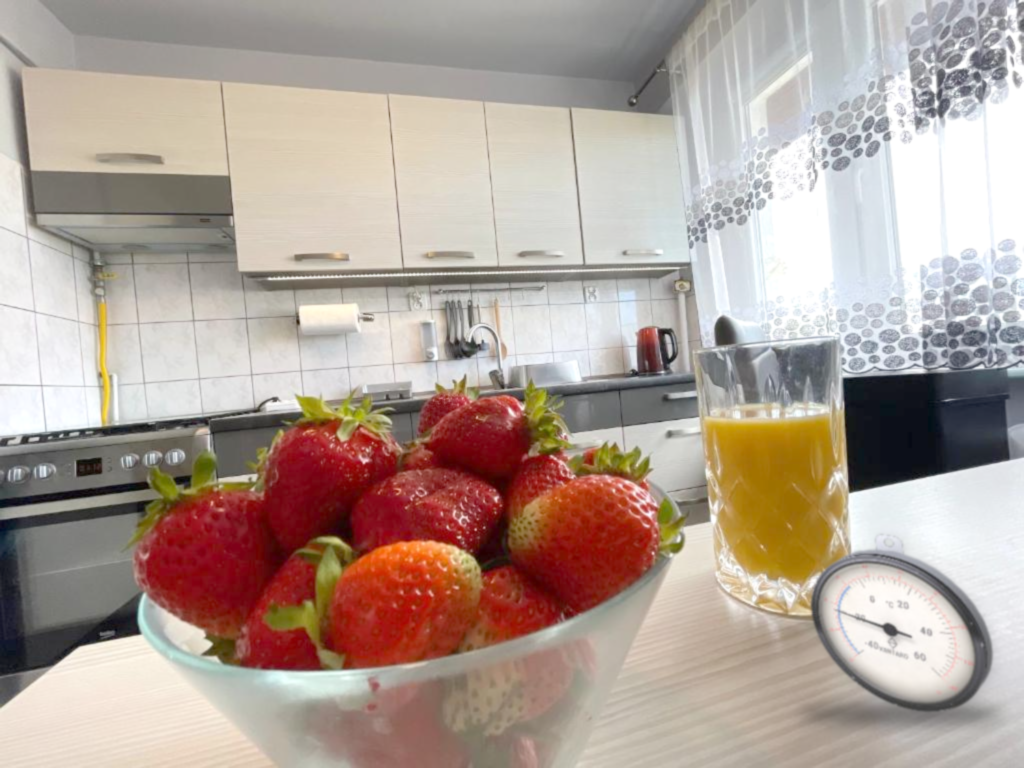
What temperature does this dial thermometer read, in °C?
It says -20 °C
